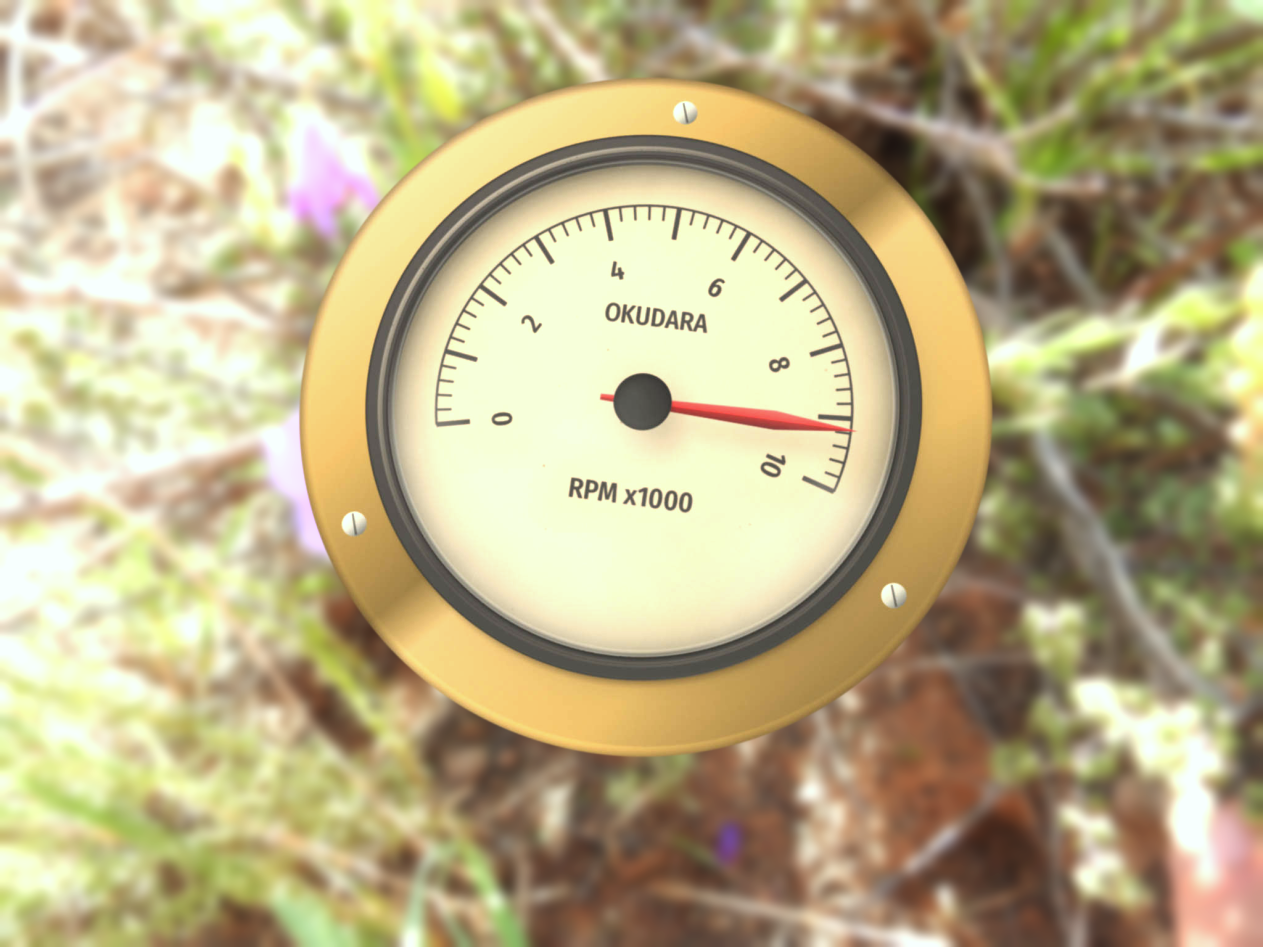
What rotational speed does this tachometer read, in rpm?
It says 9200 rpm
